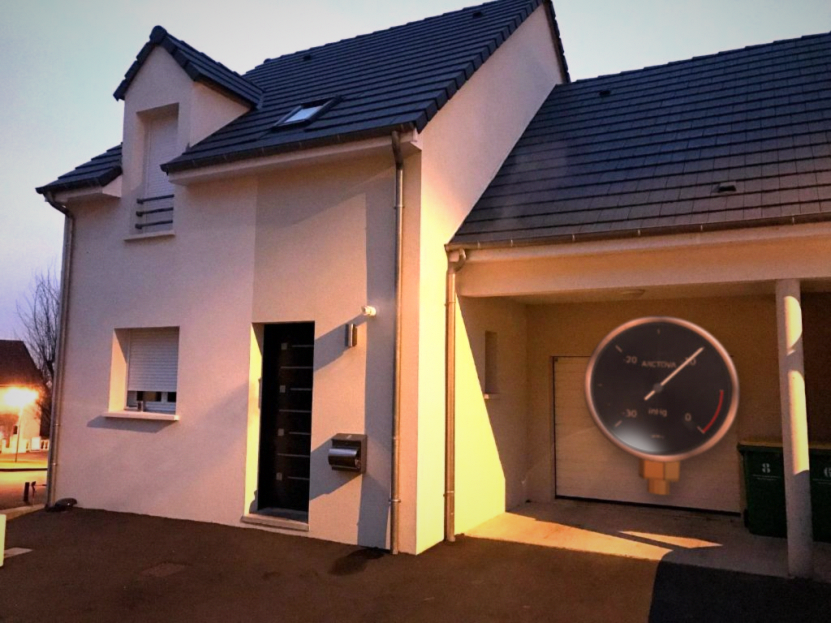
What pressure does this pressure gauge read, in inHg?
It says -10 inHg
